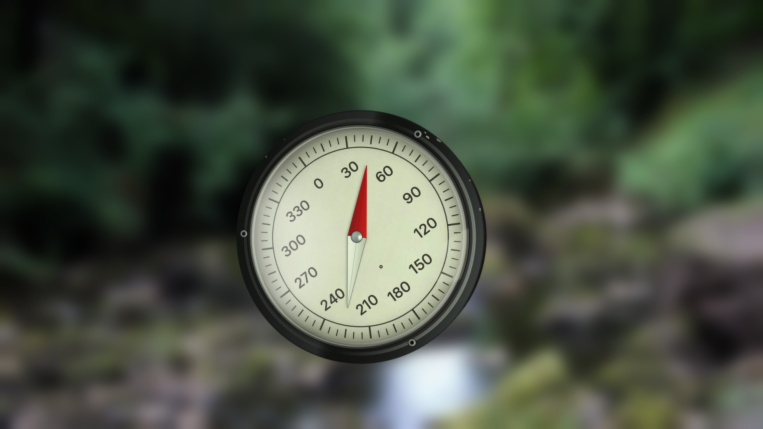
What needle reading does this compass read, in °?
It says 45 °
